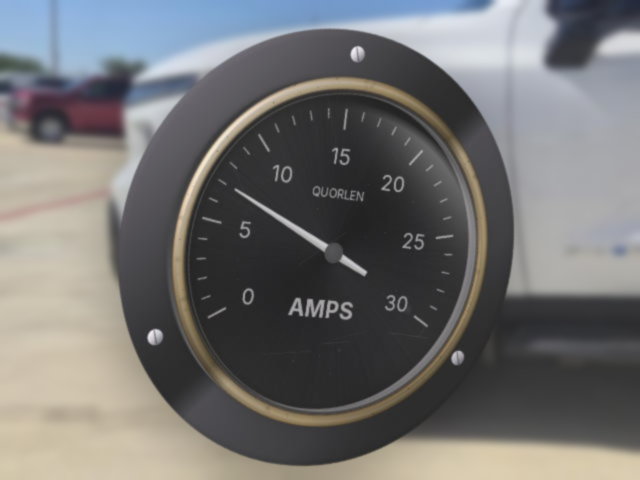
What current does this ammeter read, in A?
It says 7 A
